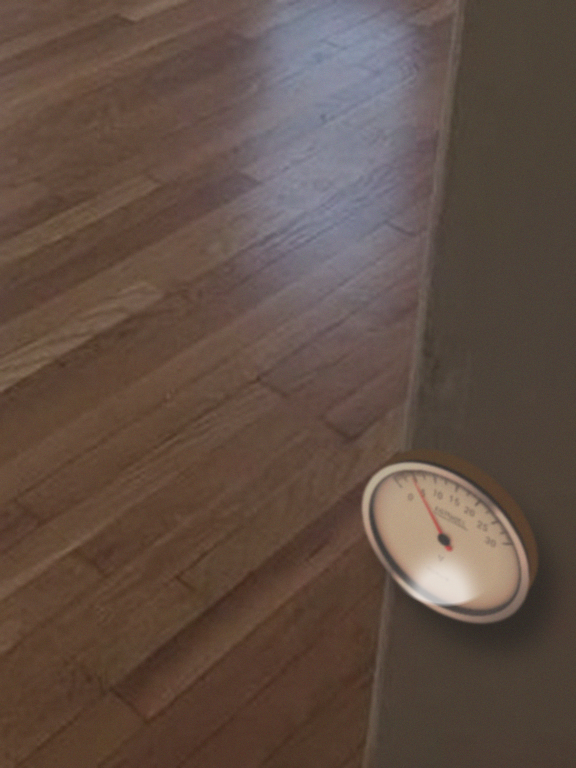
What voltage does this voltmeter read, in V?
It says 5 V
